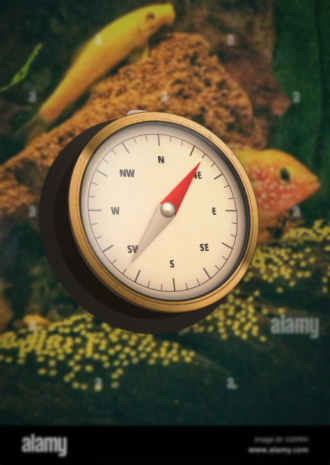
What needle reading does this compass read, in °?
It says 40 °
